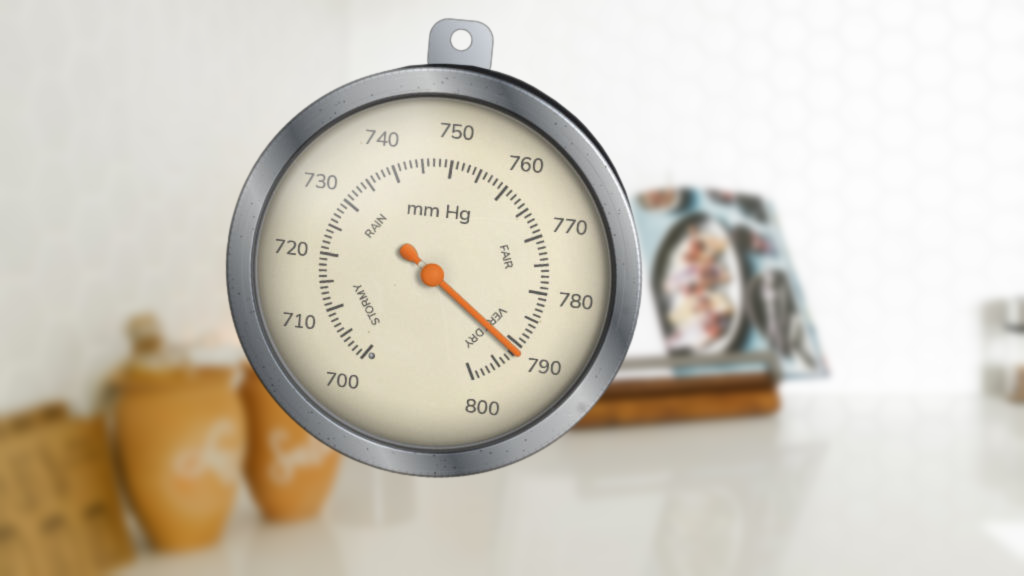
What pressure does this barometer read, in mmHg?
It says 791 mmHg
